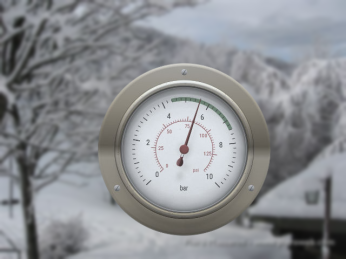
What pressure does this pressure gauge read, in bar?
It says 5.6 bar
